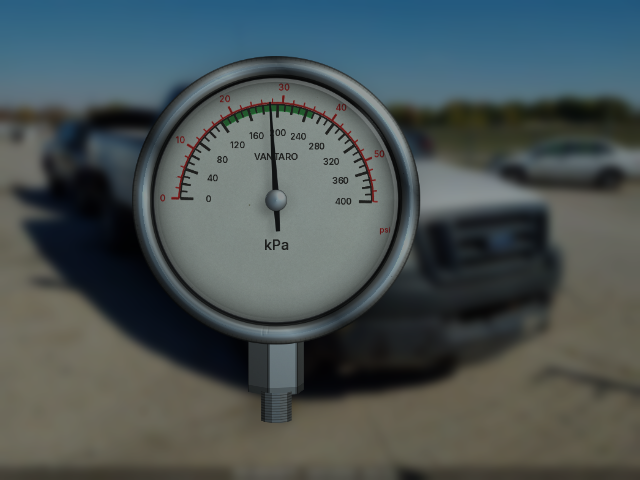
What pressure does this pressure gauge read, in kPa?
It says 190 kPa
